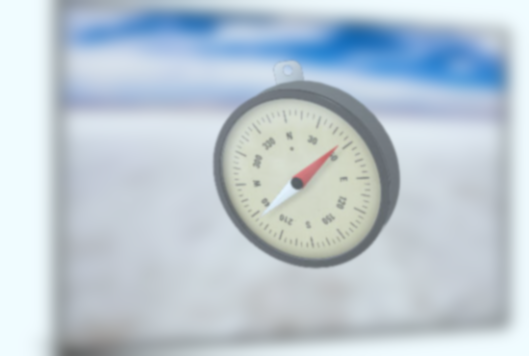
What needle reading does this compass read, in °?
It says 55 °
